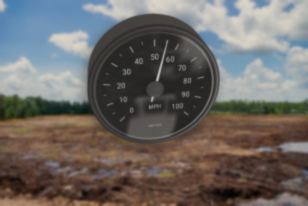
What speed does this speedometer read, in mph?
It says 55 mph
